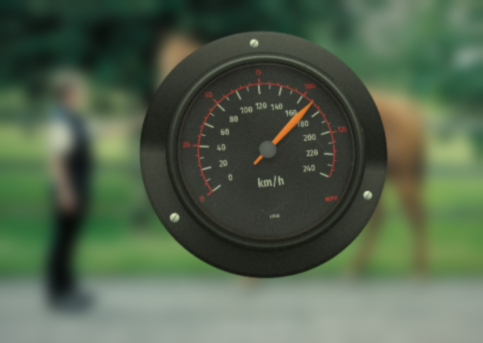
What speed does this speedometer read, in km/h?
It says 170 km/h
